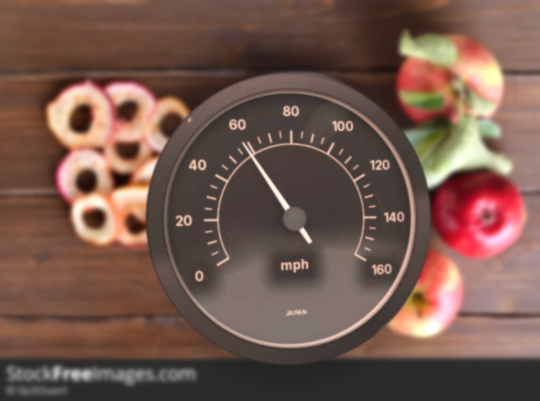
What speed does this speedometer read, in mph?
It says 57.5 mph
